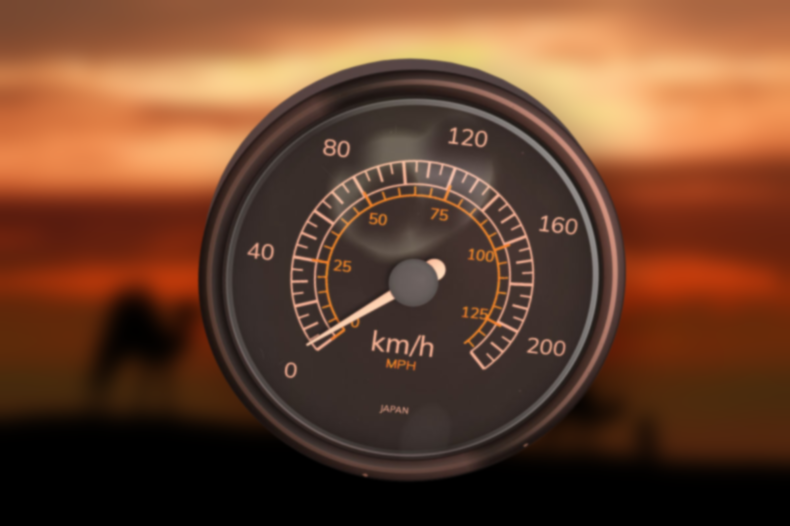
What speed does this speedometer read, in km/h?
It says 5 km/h
